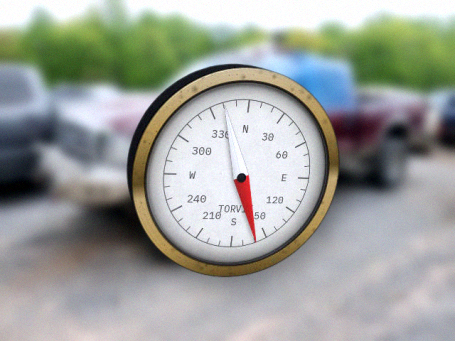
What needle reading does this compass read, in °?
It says 160 °
